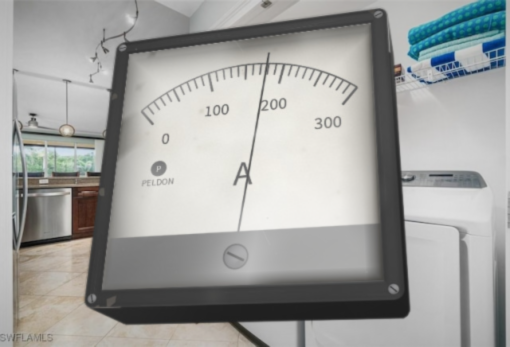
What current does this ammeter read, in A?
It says 180 A
